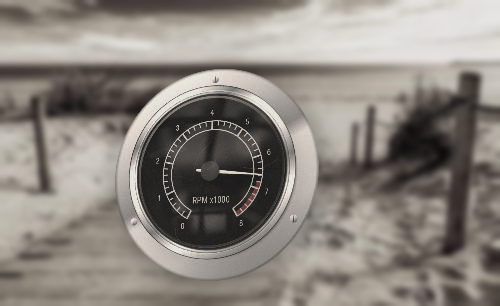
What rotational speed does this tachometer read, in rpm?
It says 6600 rpm
